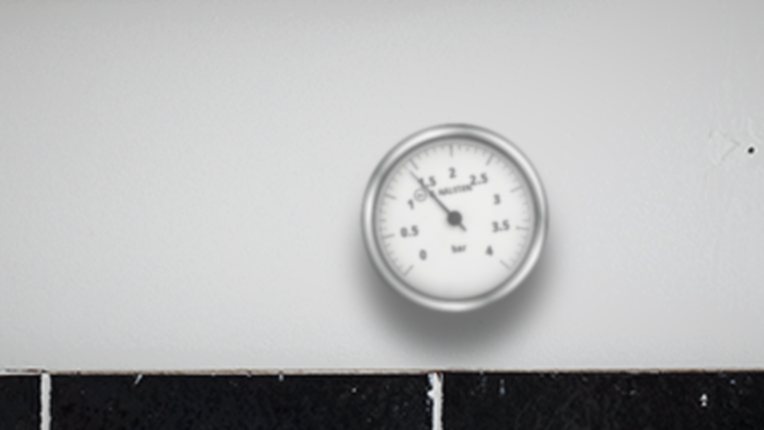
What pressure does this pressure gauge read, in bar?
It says 1.4 bar
